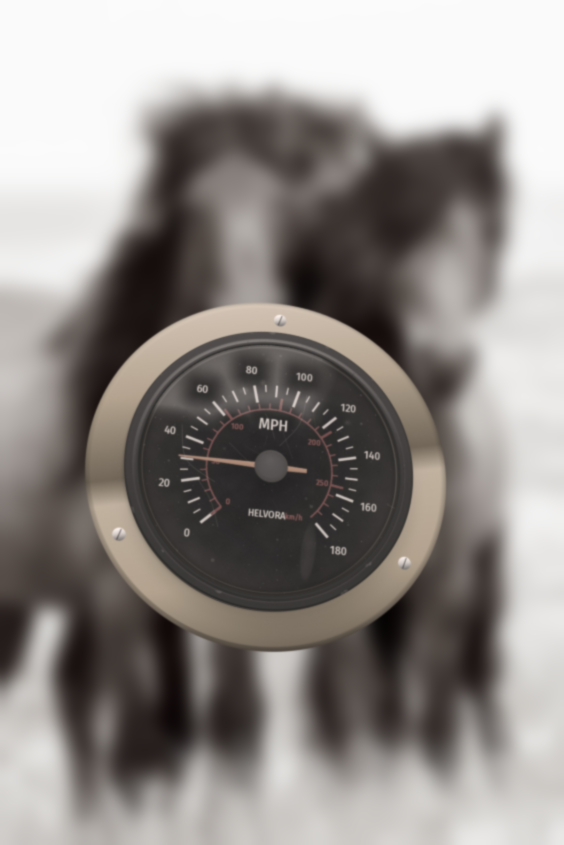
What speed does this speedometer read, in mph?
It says 30 mph
